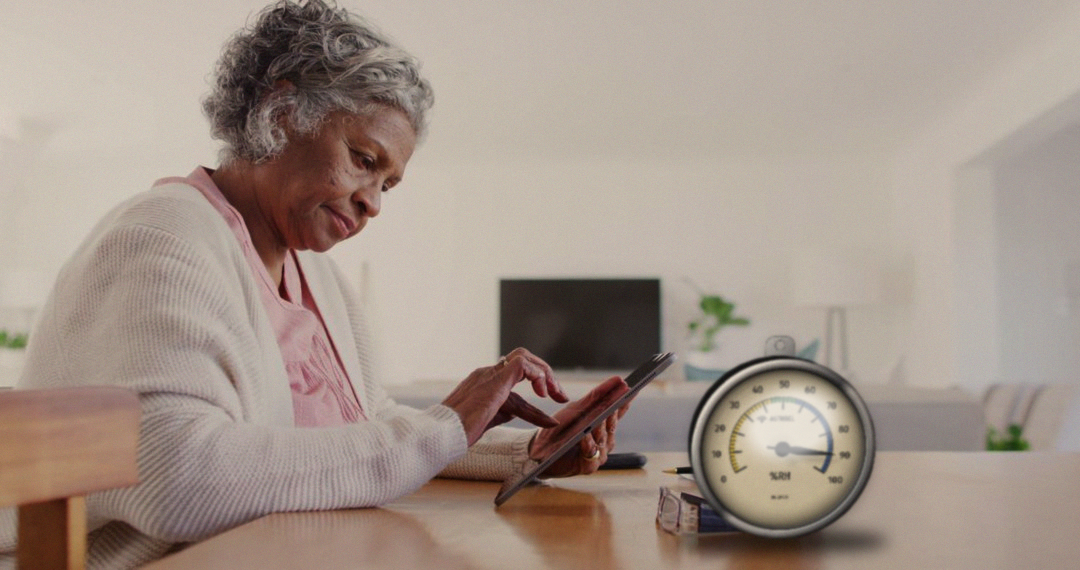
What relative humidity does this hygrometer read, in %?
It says 90 %
